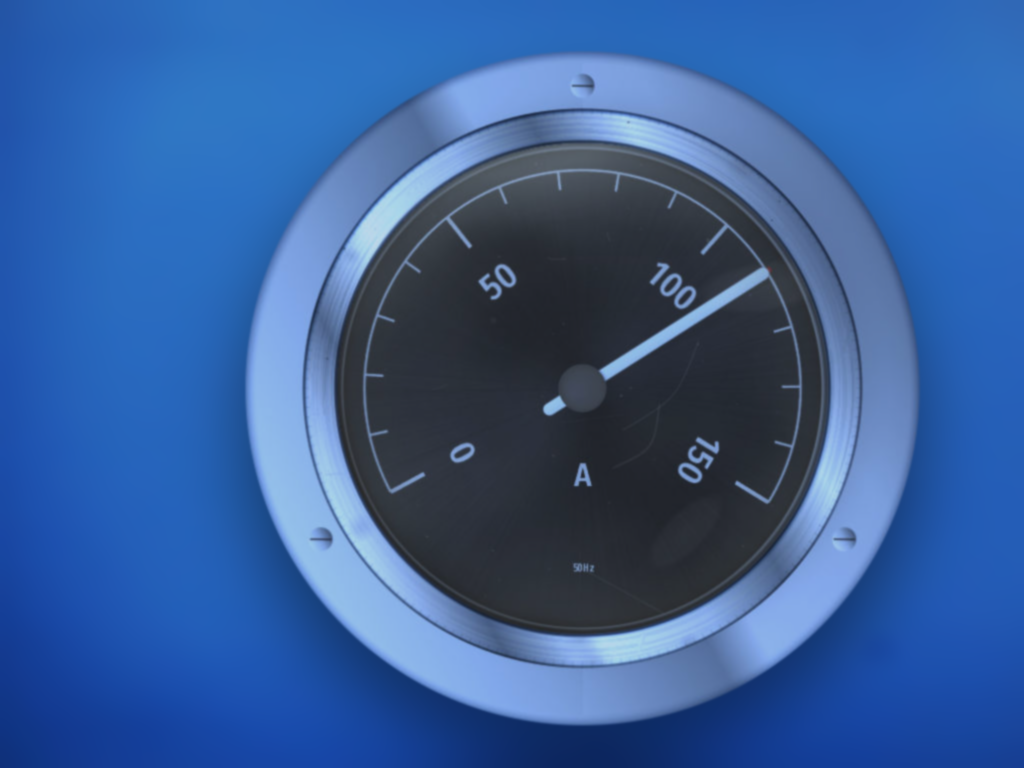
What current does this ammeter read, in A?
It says 110 A
